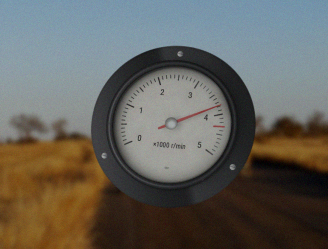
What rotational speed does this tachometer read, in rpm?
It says 3800 rpm
